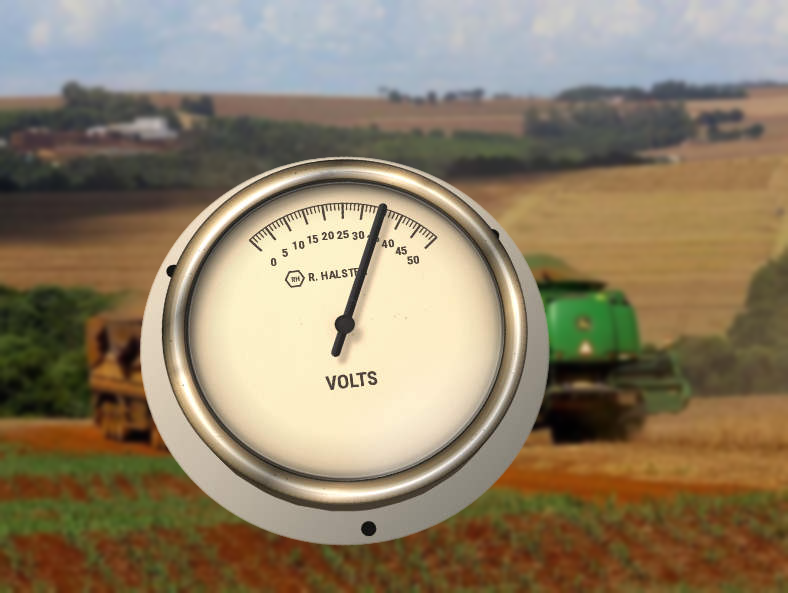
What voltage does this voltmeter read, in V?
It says 35 V
